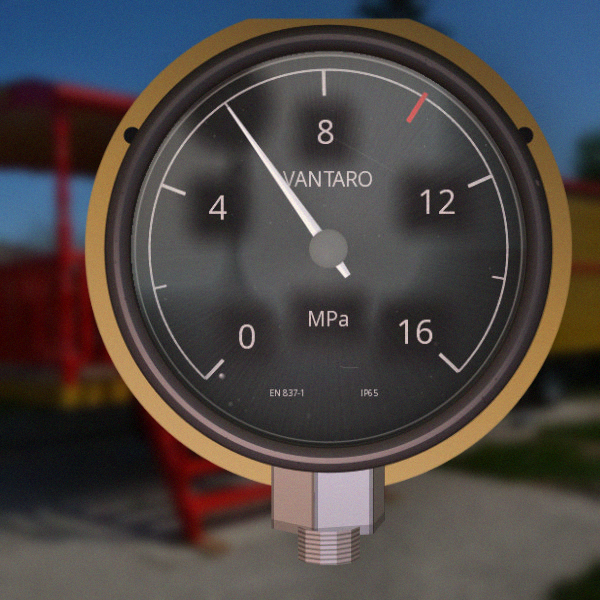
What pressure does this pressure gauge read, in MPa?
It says 6 MPa
